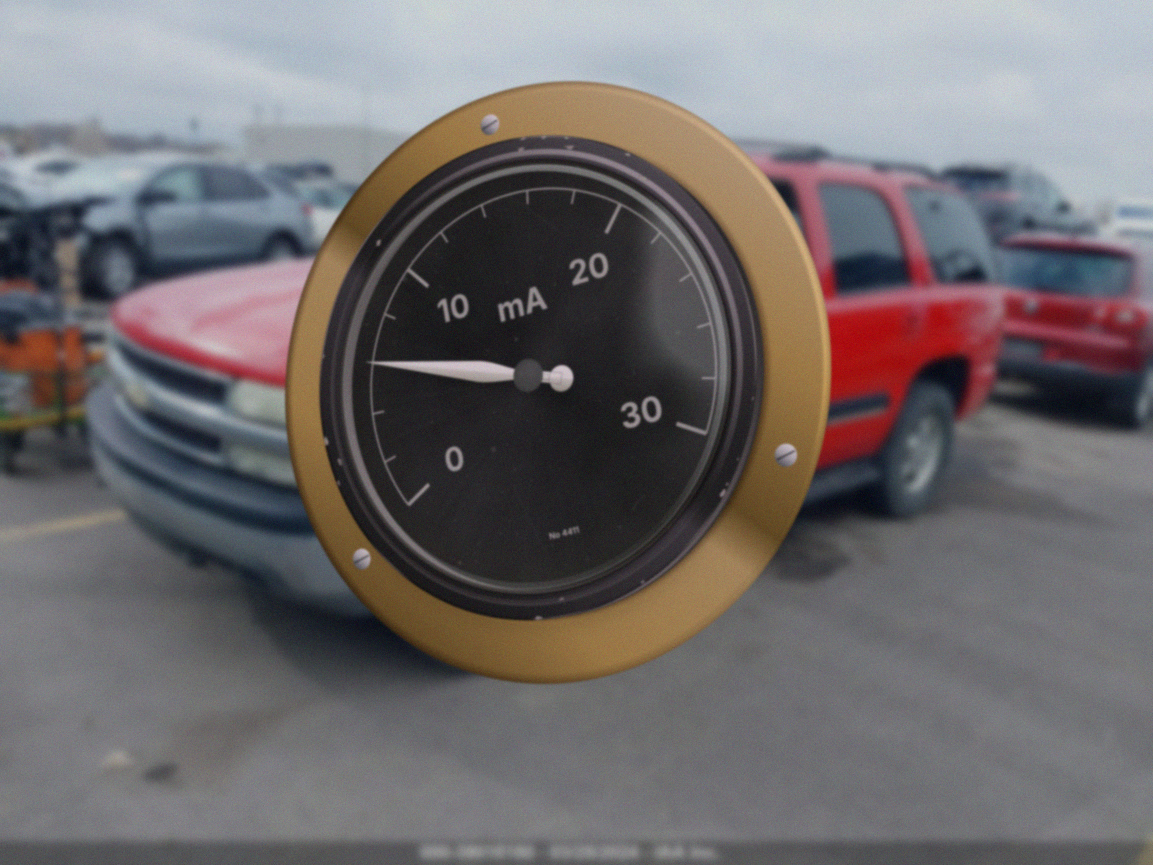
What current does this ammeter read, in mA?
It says 6 mA
